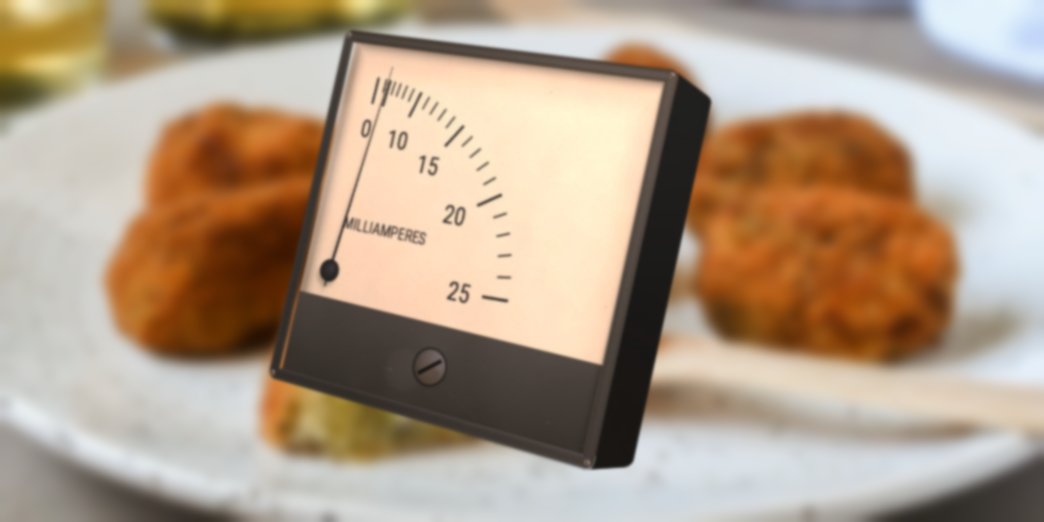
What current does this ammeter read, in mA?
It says 5 mA
